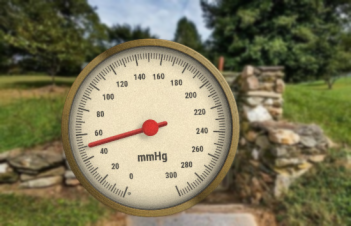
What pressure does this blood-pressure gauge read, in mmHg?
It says 50 mmHg
